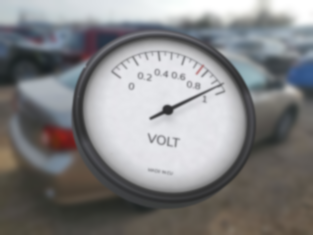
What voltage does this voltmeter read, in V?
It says 0.95 V
